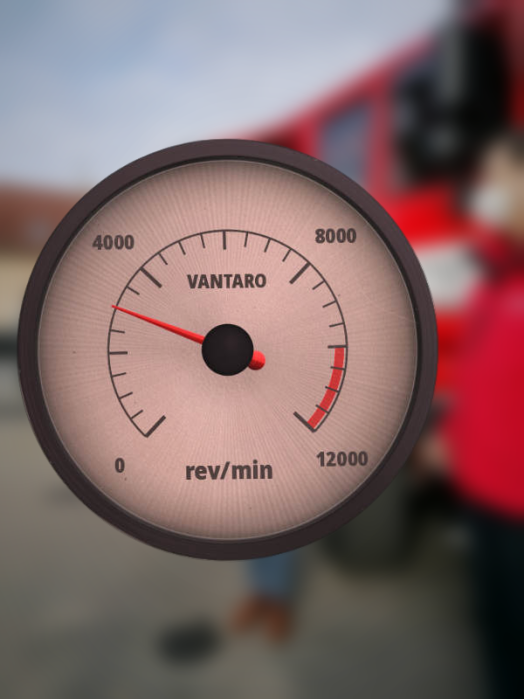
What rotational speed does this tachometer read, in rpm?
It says 3000 rpm
